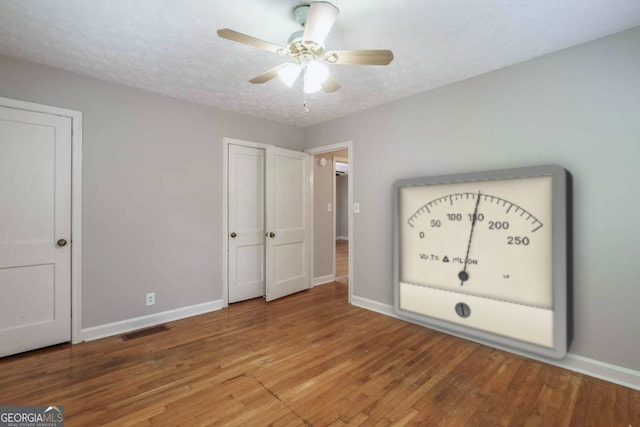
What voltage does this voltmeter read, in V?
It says 150 V
